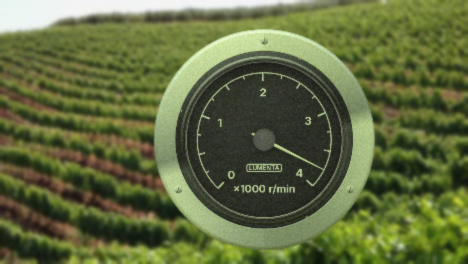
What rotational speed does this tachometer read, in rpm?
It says 3750 rpm
